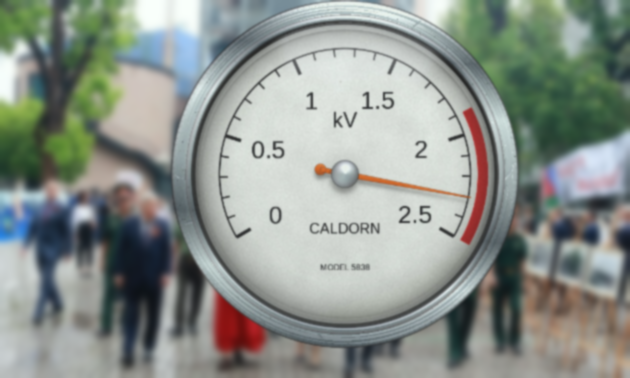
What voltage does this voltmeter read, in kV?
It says 2.3 kV
